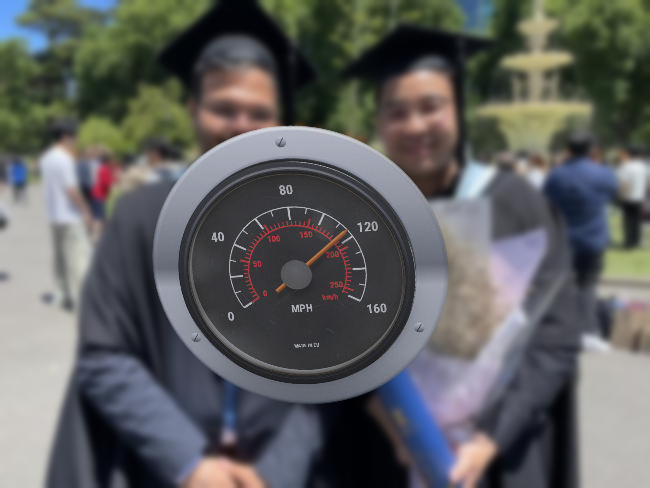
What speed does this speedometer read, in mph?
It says 115 mph
